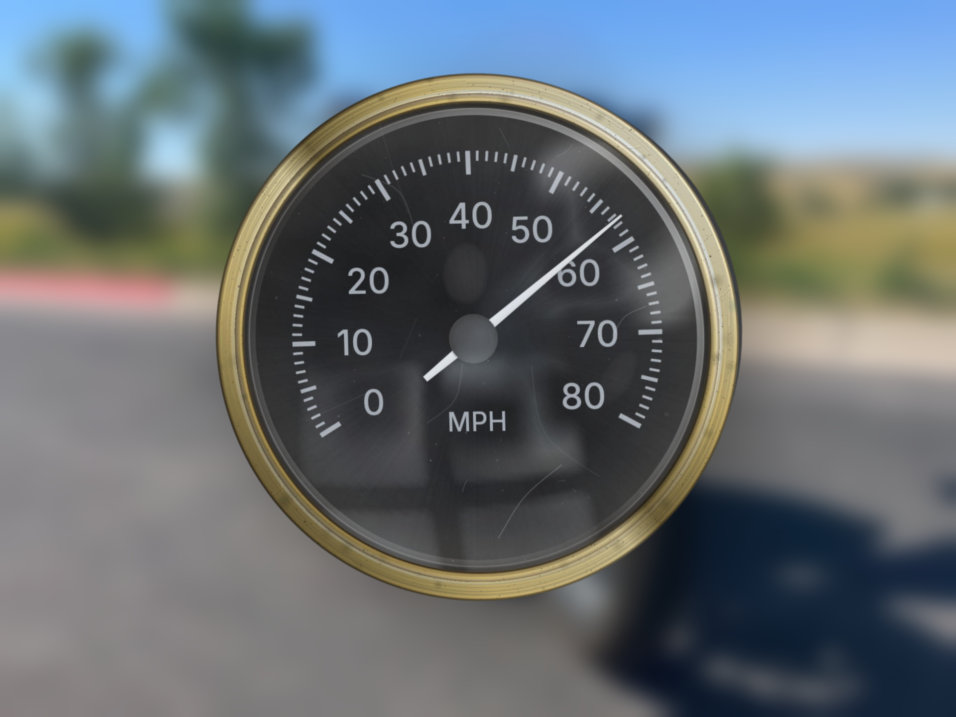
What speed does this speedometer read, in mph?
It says 57.5 mph
